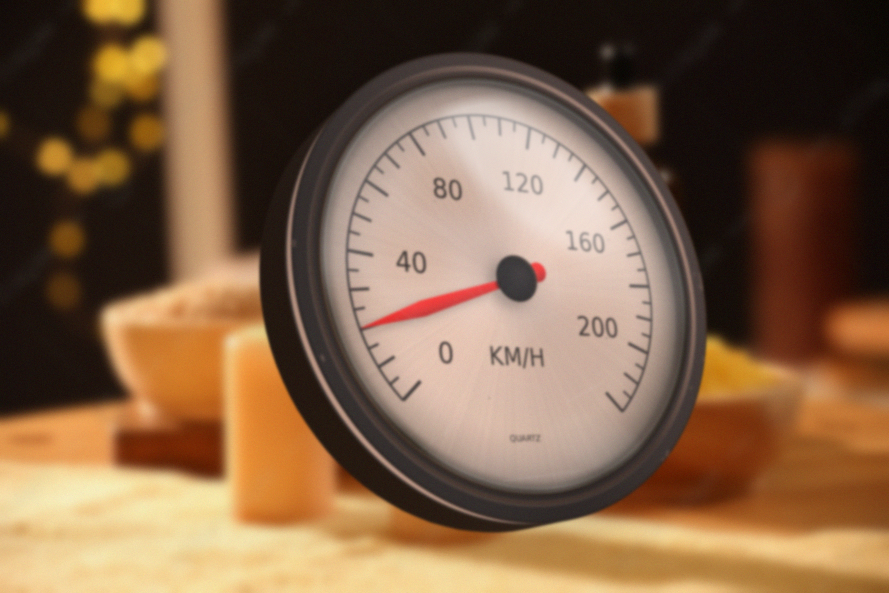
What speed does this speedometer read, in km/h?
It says 20 km/h
